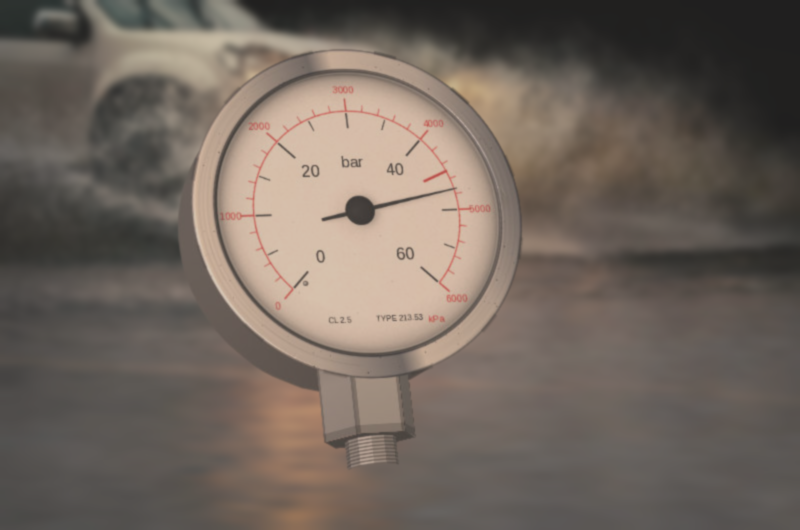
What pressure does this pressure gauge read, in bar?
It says 47.5 bar
